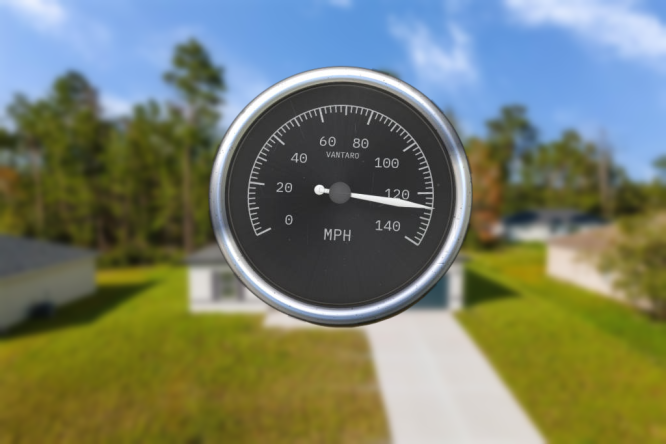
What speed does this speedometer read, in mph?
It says 126 mph
